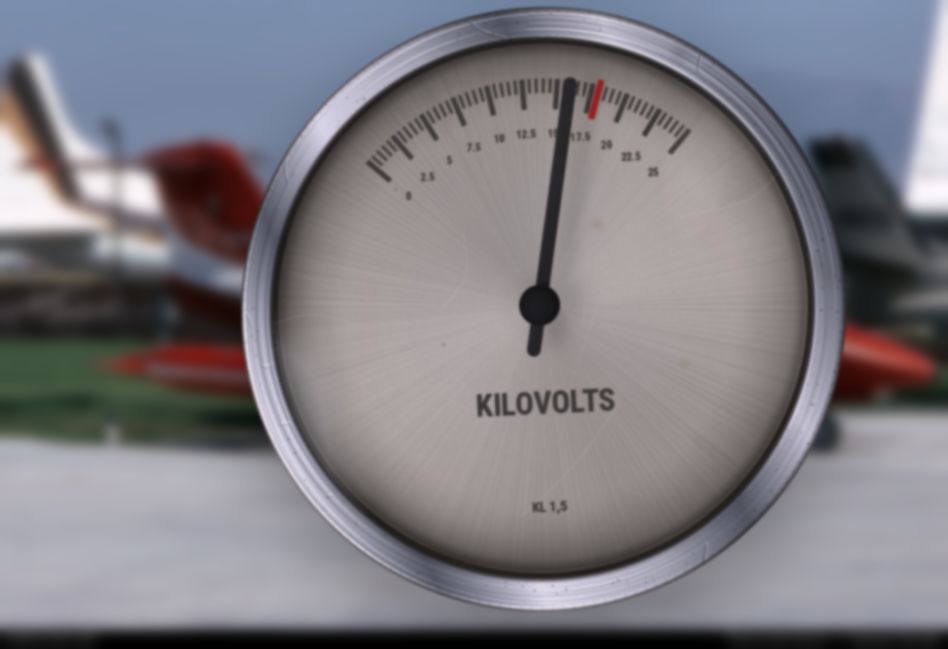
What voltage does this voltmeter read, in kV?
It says 16 kV
